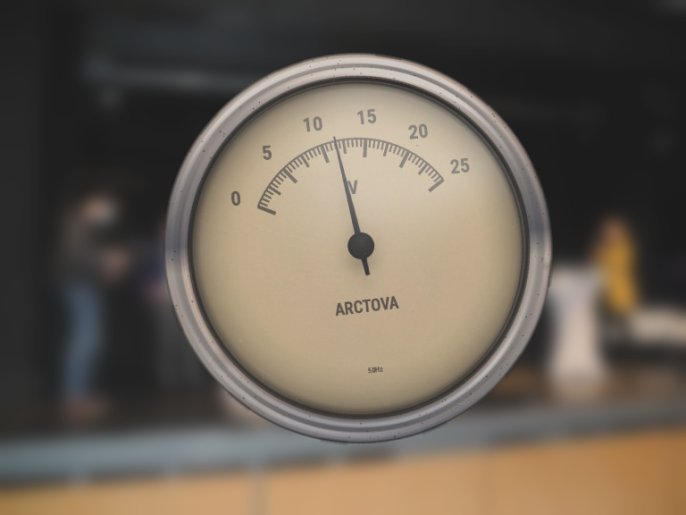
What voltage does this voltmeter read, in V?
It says 11.5 V
